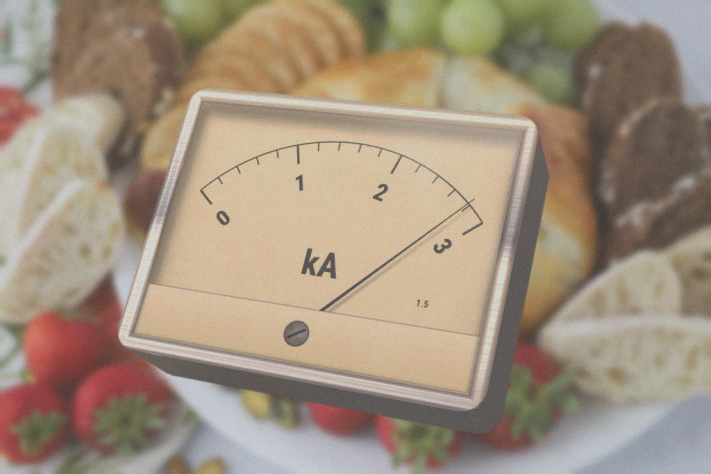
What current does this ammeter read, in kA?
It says 2.8 kA
